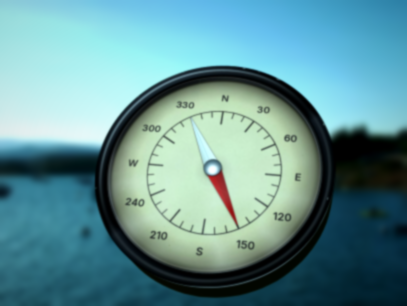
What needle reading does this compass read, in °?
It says 150 °
